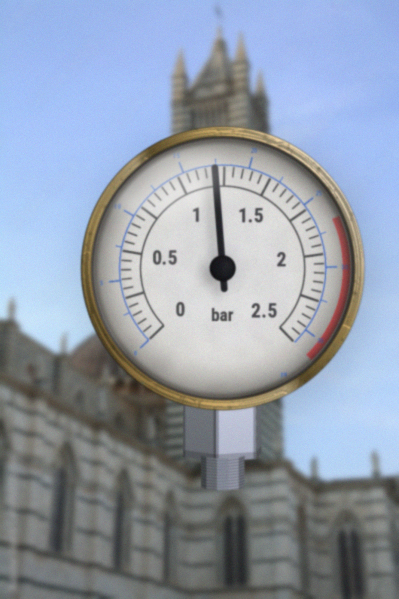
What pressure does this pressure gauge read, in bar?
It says 1.2 bar
